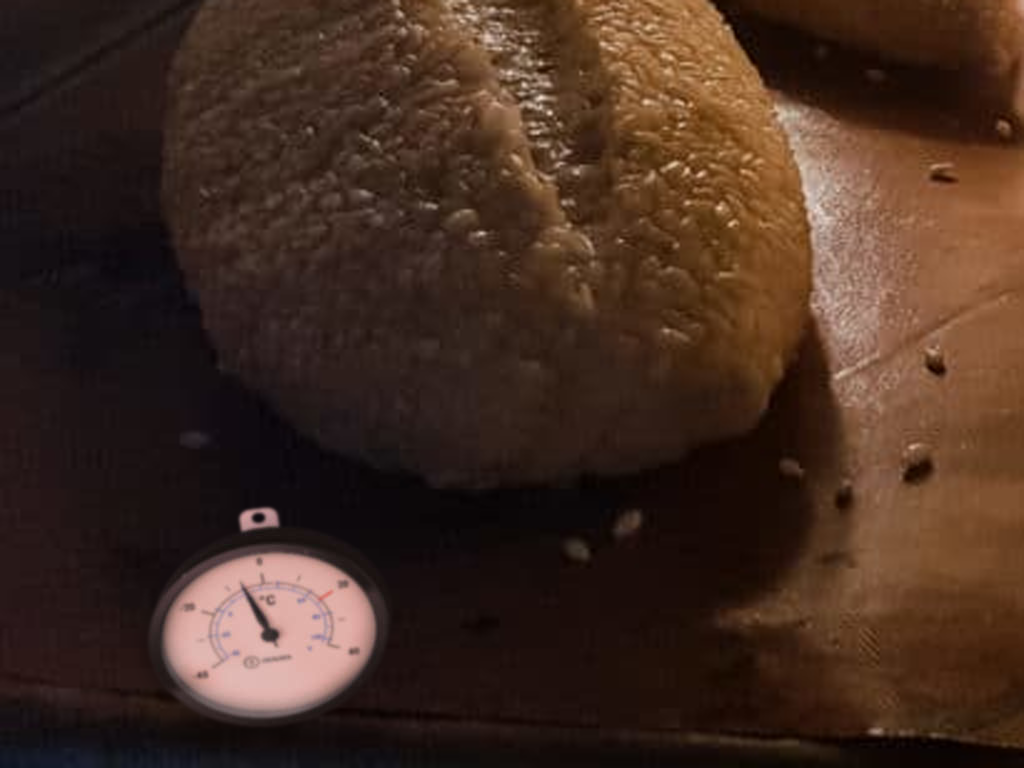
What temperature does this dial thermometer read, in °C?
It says -5 °C
